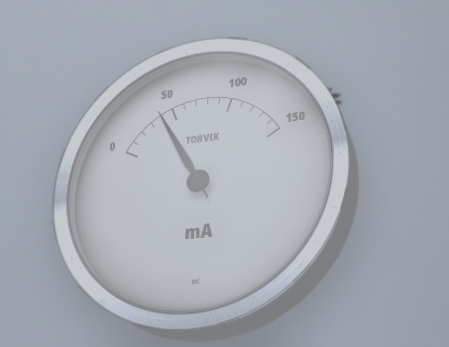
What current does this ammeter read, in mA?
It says 40 mA
